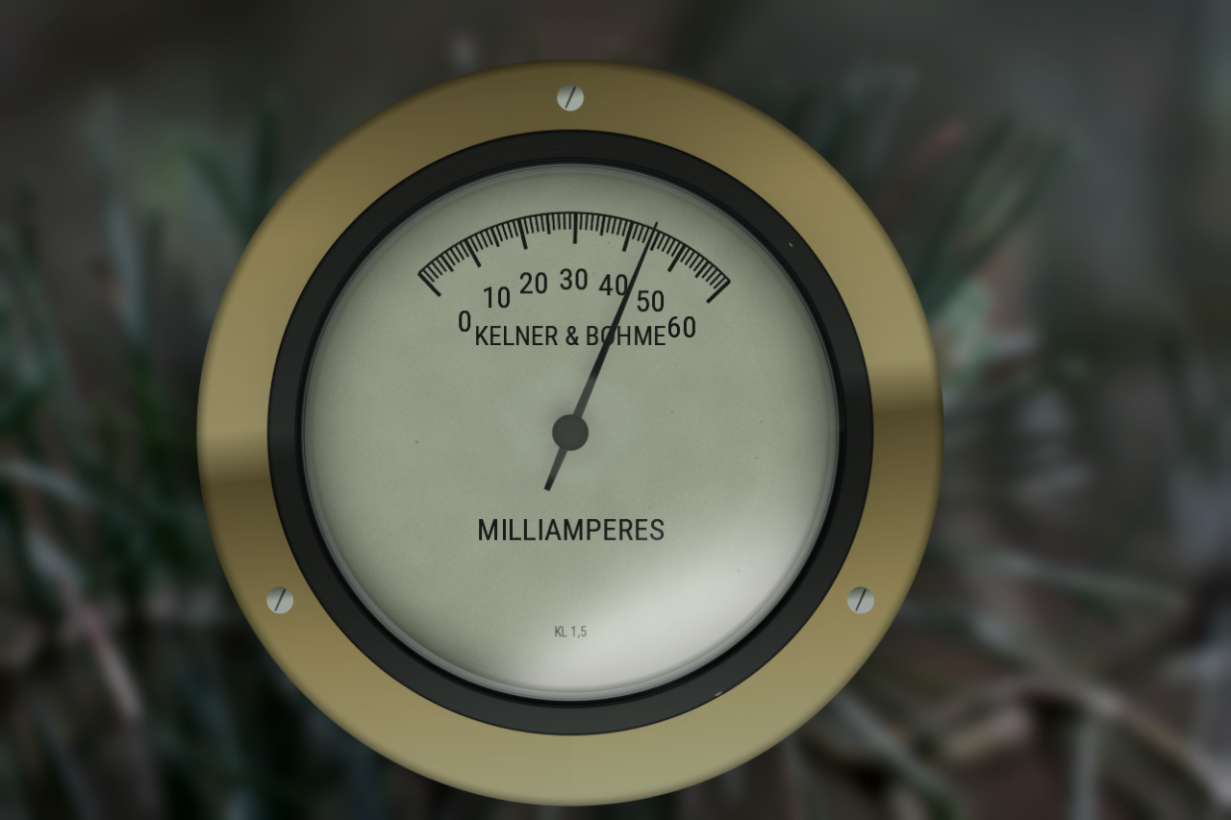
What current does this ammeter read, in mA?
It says 44 mA
